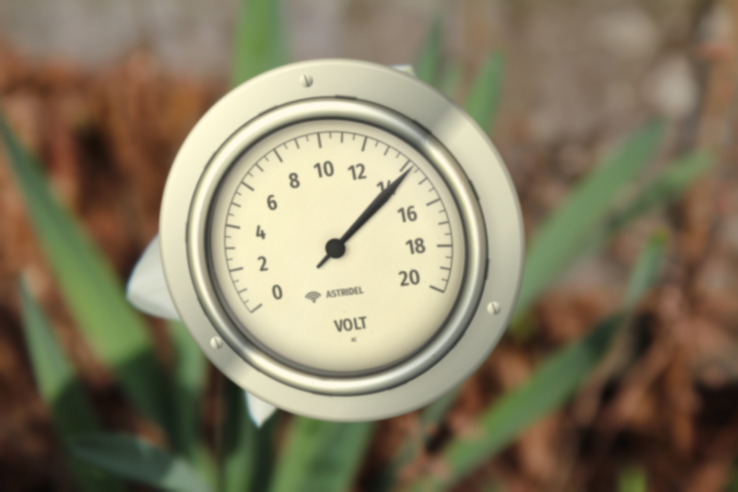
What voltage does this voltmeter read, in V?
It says 14.25 V
